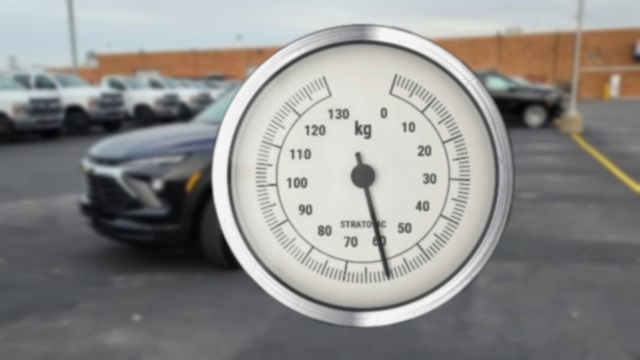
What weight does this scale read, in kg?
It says 60 kg
